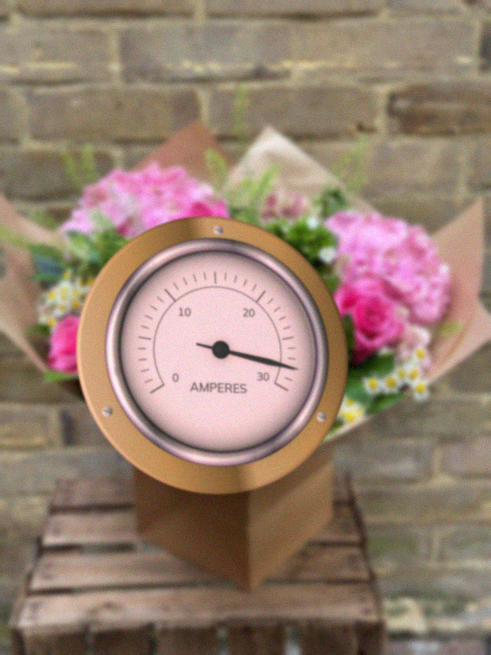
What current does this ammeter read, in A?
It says 28 A
